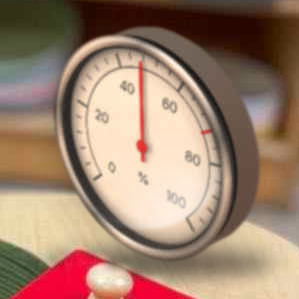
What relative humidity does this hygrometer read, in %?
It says 48 %
